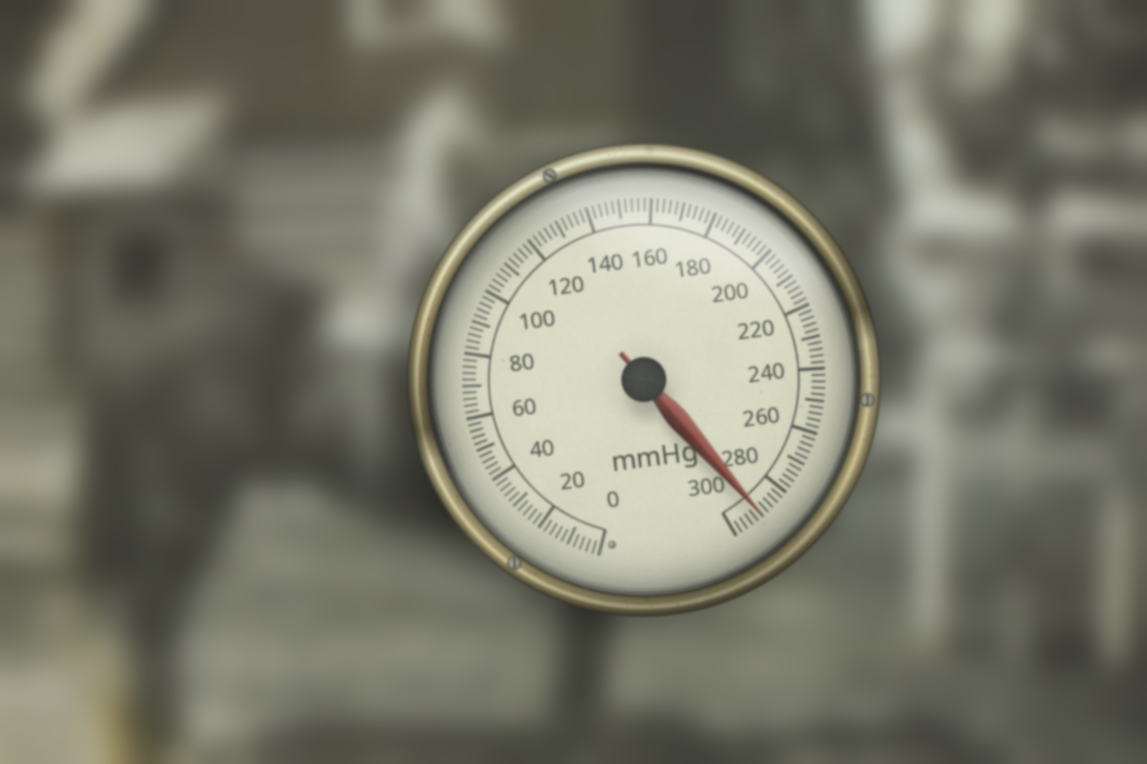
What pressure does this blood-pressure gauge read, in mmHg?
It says 290 mmHg
